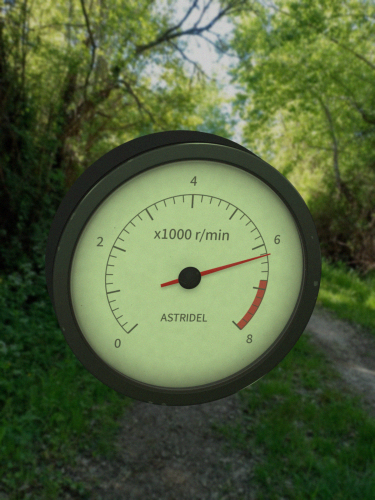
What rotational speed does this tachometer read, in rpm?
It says 6200 rpm
